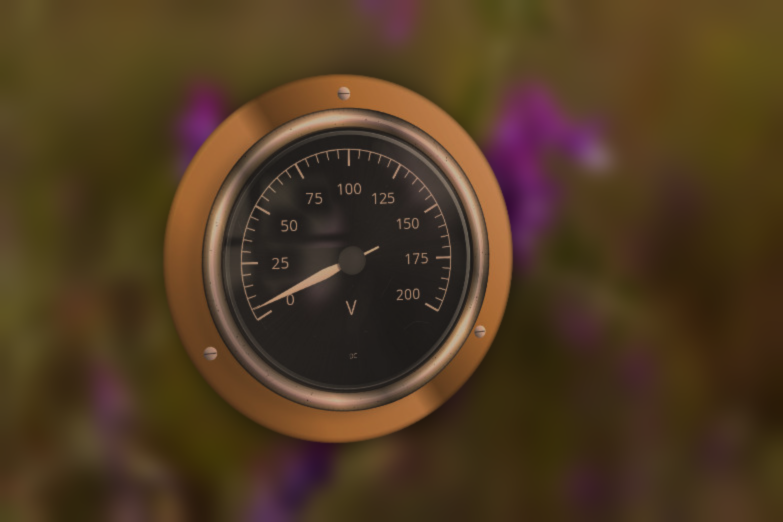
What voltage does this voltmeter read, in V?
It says 5 V
